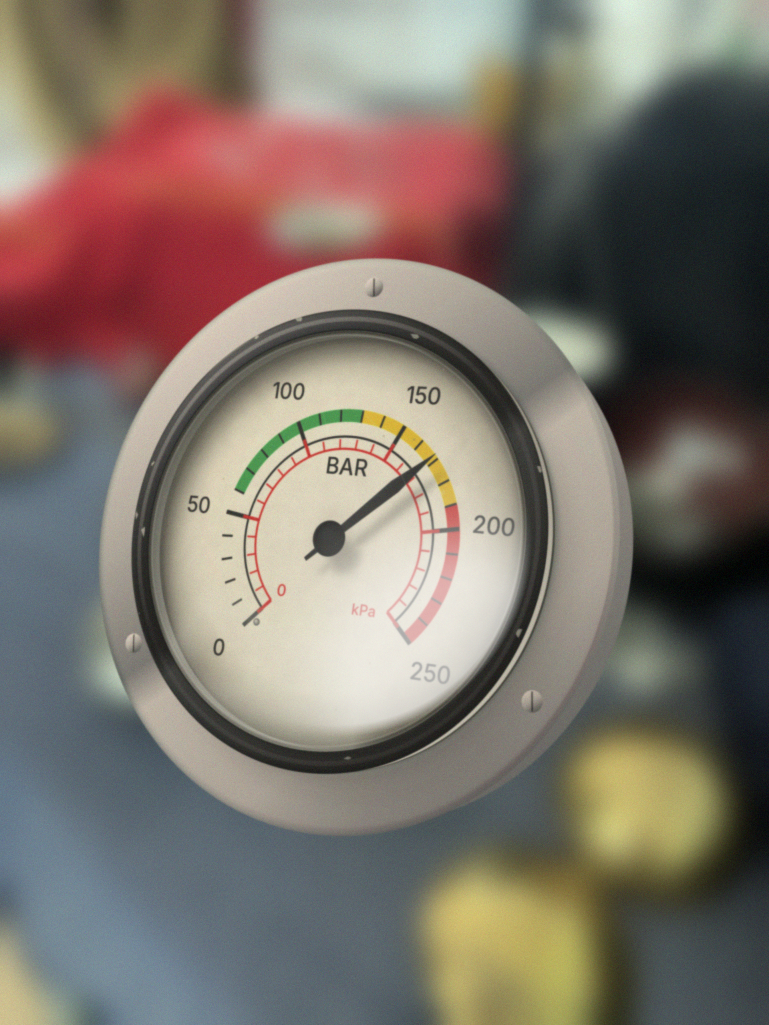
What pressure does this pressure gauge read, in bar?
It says 170 bar
